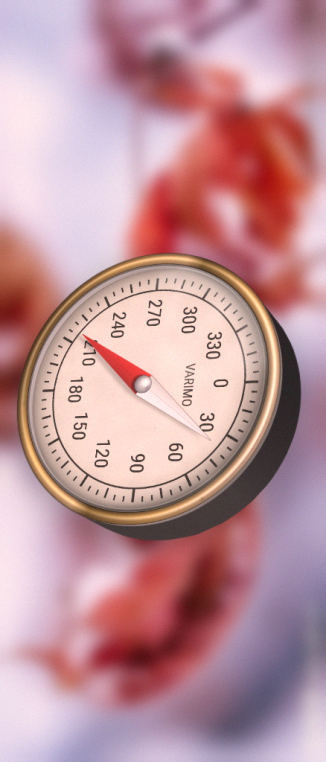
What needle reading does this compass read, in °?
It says 217.5 °
